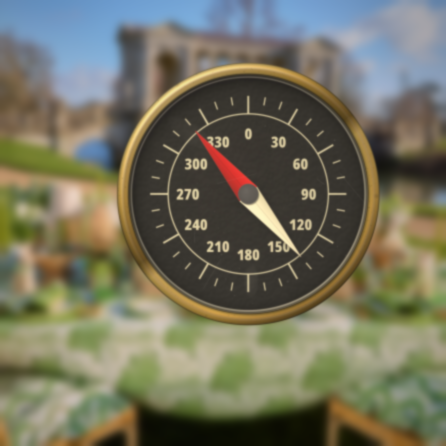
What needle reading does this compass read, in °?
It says 320 °
